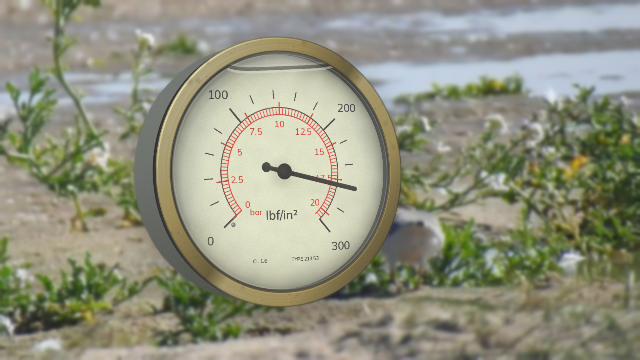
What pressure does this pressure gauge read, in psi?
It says 260 psi
